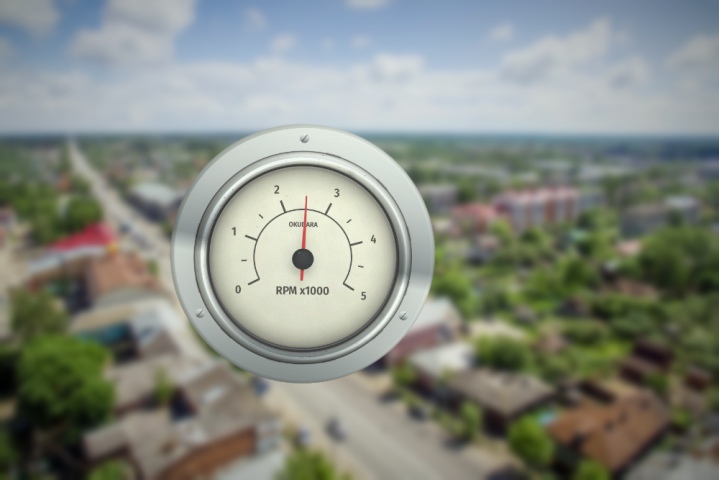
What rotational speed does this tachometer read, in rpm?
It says 2500 rpm
